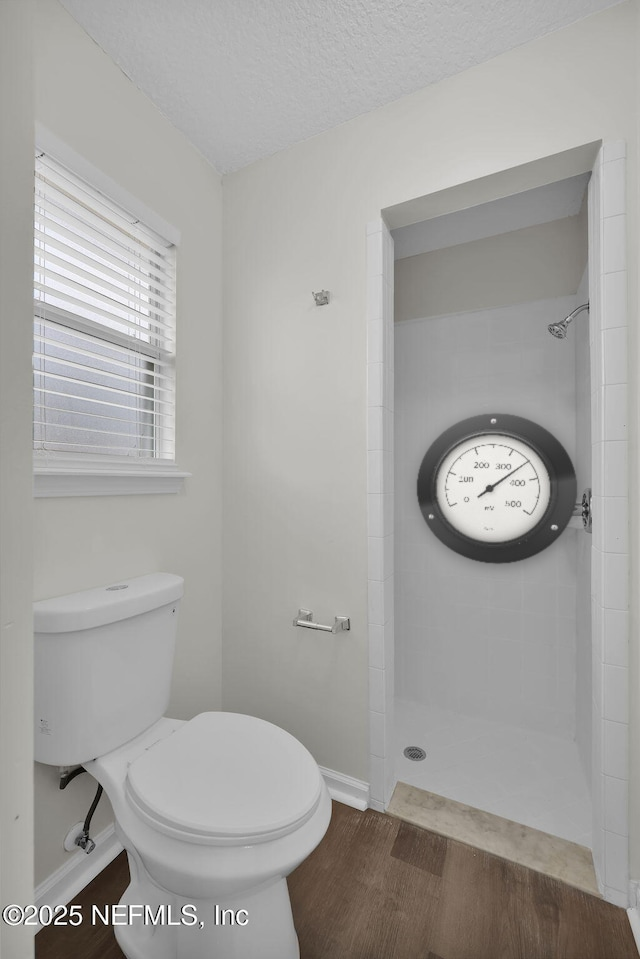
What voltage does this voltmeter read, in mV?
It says 350 mV
